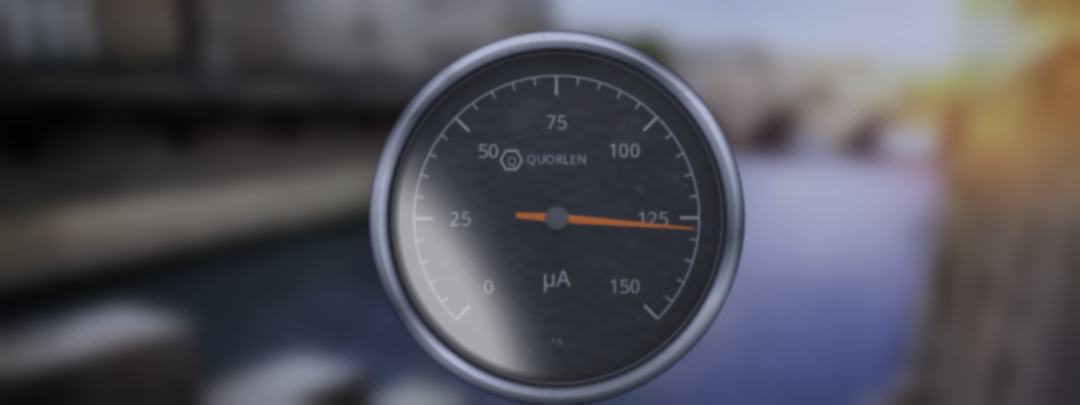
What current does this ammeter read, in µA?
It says 127.5 µA
